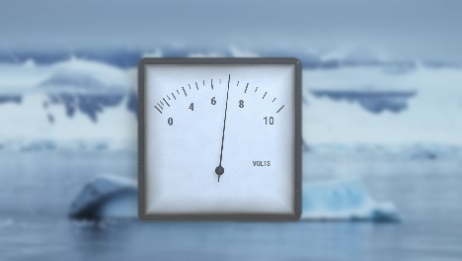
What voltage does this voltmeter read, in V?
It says 7 V
